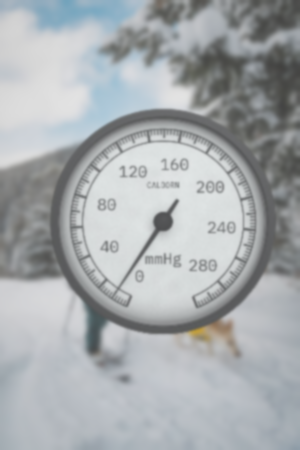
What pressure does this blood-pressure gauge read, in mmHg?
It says 10 mmHg
